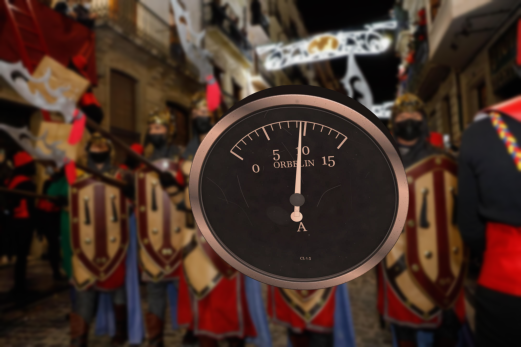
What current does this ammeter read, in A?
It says 9.5 A
